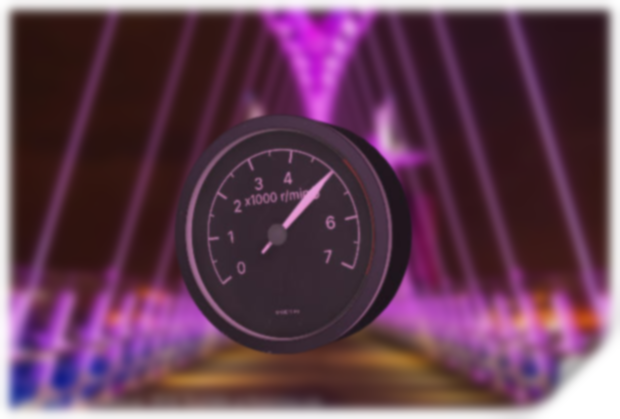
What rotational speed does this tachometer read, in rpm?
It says 5000 rpm
